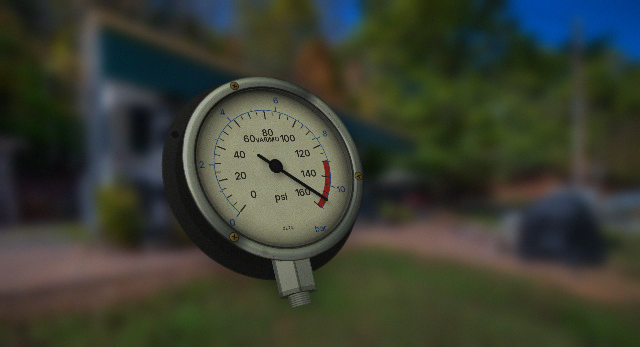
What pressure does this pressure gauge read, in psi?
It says 155 psi
